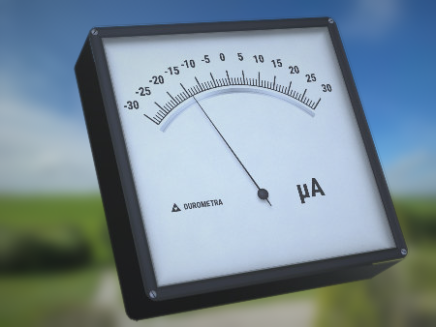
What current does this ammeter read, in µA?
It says -15 µA
